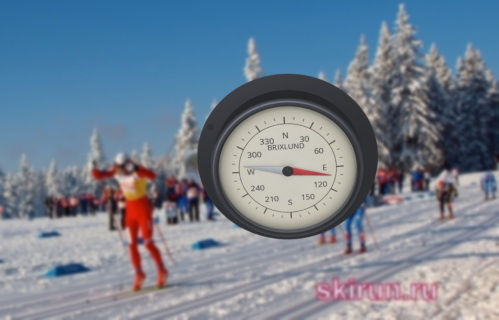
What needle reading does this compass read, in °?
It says 100 °
